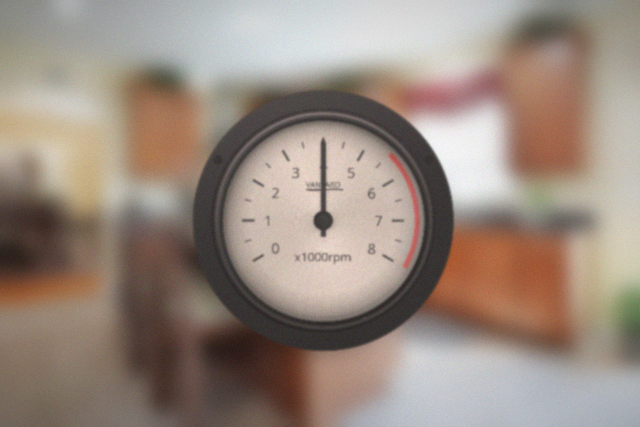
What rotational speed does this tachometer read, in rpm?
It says 4000 rpm
